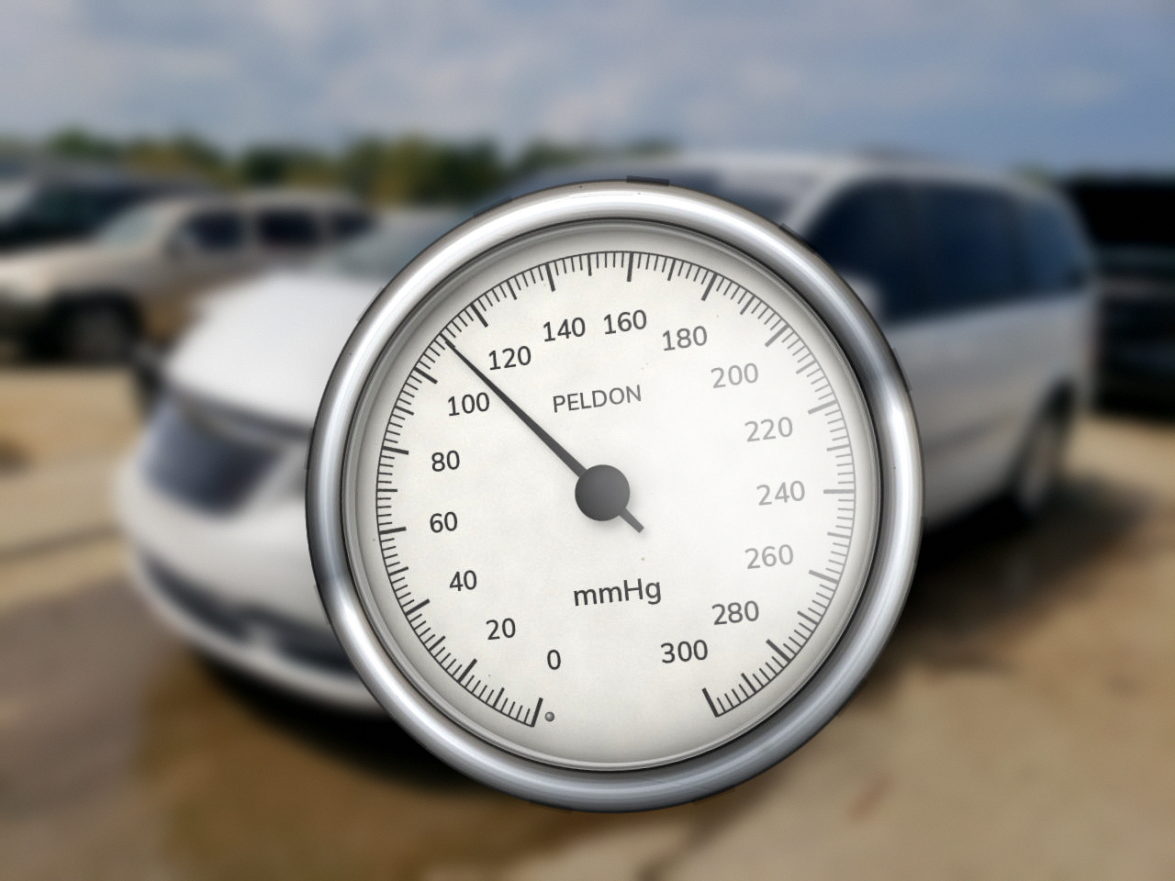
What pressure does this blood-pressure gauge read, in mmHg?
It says 110 mmHg
